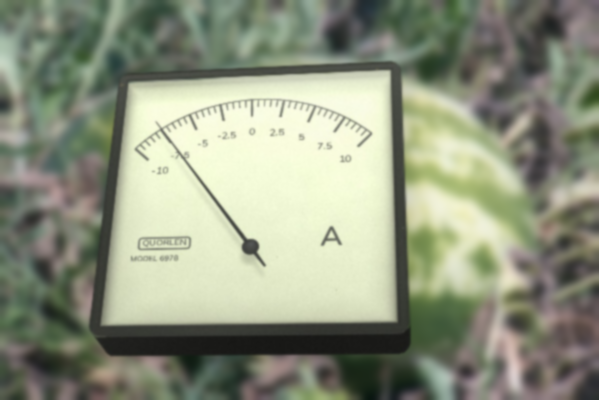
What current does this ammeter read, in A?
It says -7.5 A
